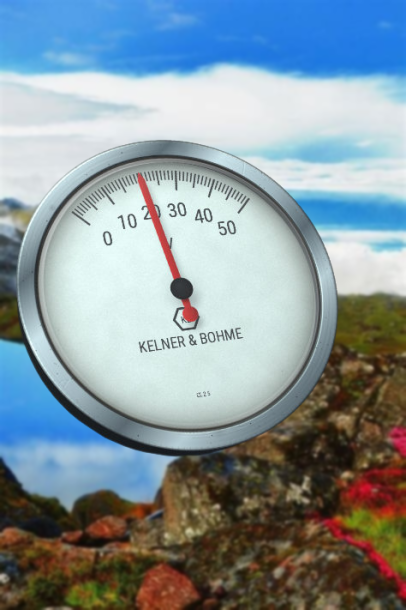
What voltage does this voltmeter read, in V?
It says 20 V
